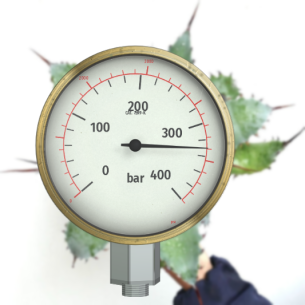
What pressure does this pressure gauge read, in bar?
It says 330 bar
